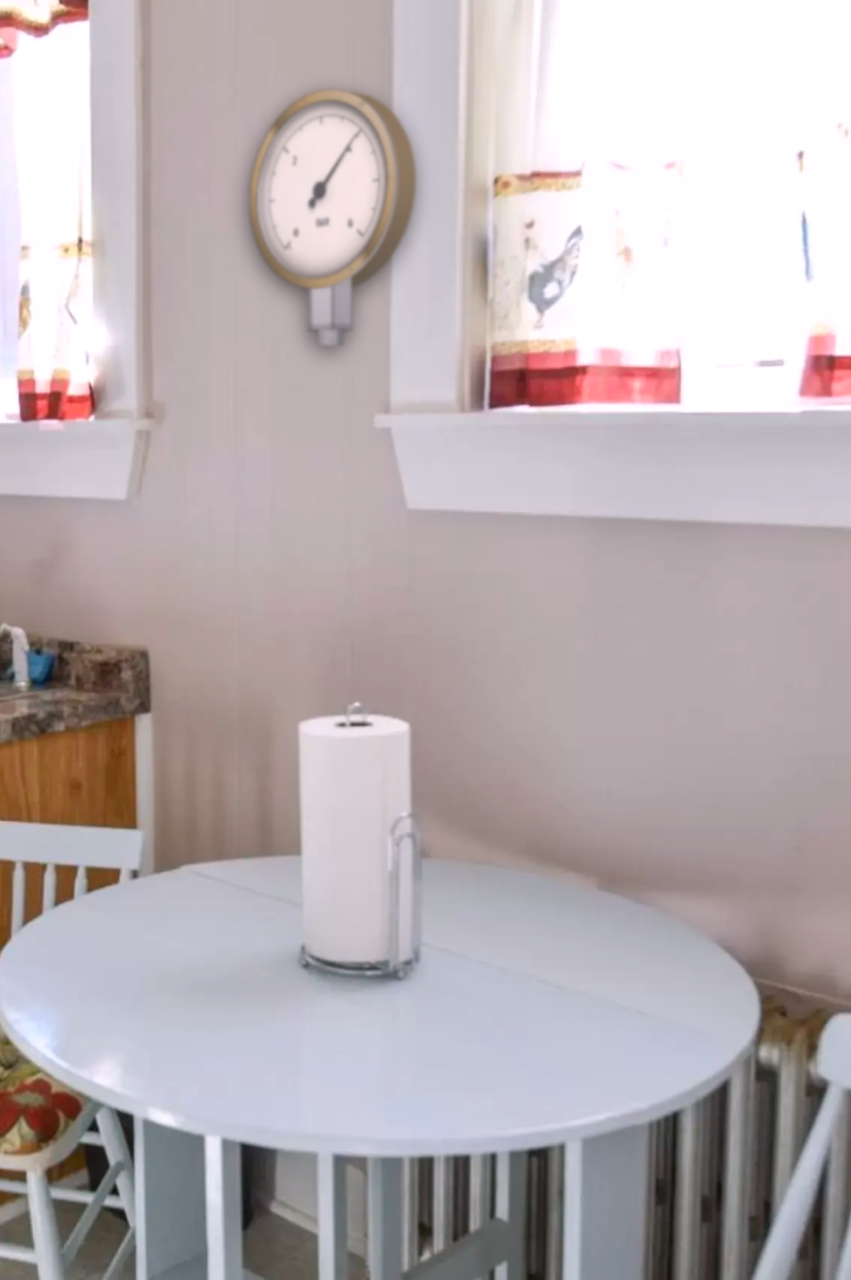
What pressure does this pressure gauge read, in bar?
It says 4 bar
